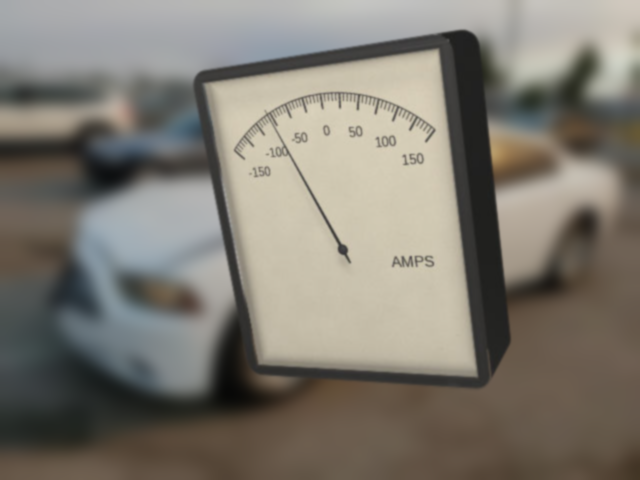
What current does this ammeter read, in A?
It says -75 A
